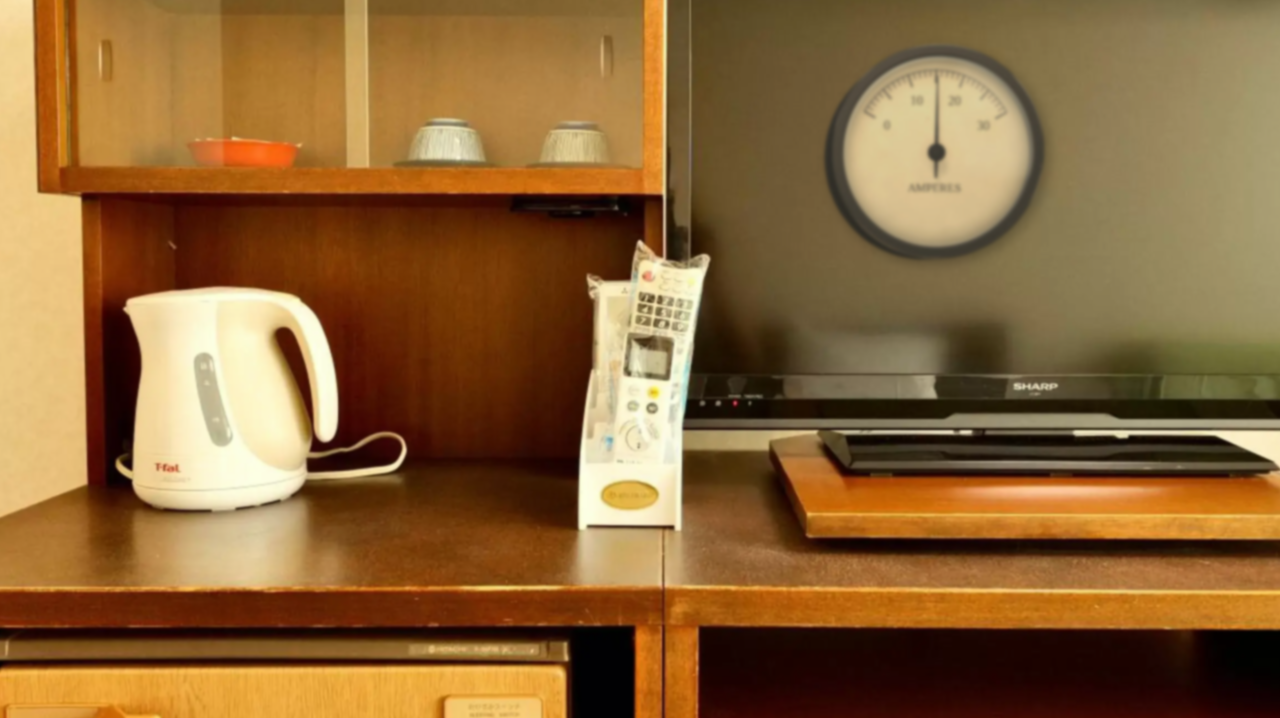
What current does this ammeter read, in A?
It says 15 A
